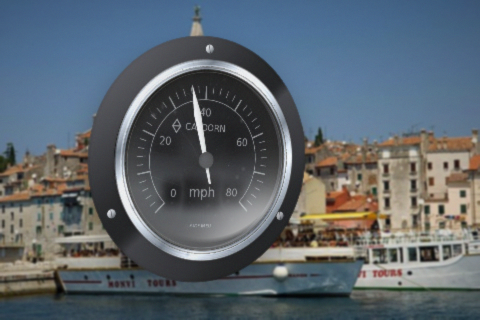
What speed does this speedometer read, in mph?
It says 36 mph
